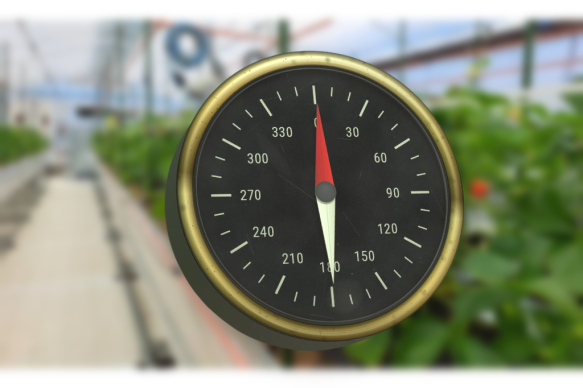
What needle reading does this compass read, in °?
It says 0 °
